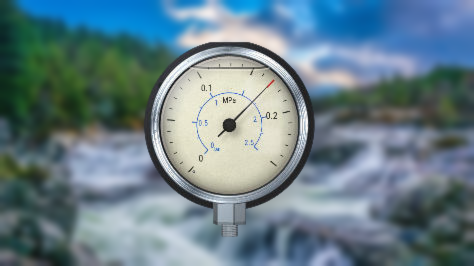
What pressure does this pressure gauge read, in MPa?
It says 0.17 MPa
